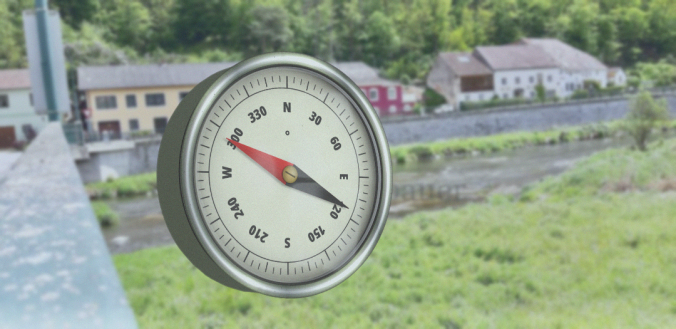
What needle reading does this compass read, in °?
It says 295 °
